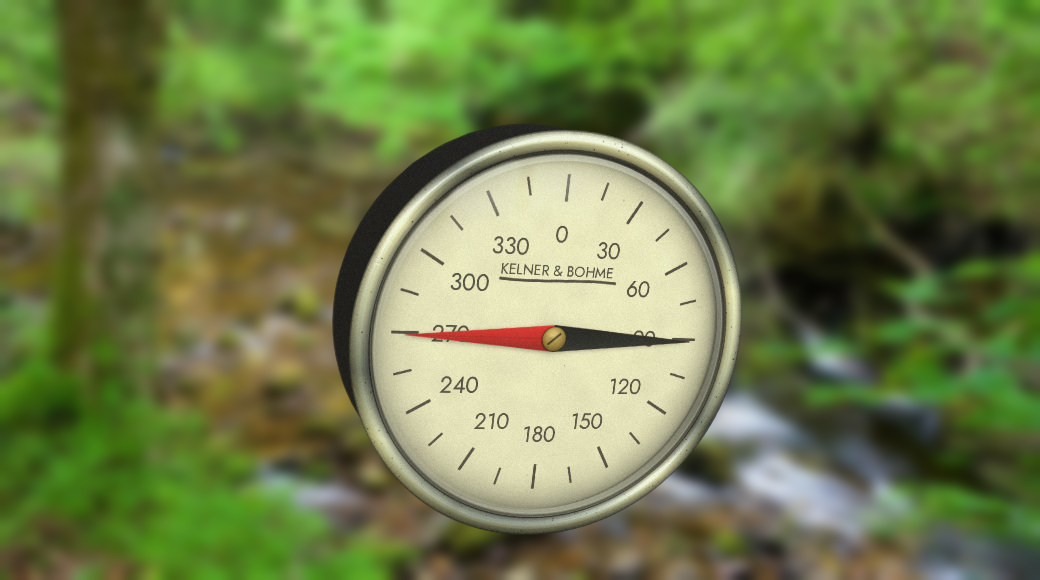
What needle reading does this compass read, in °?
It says 270 °
